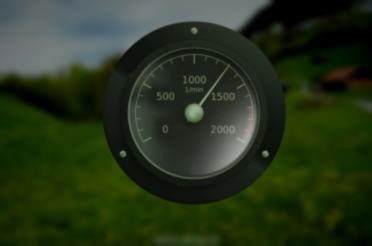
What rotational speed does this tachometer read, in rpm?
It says 1300 rpm
